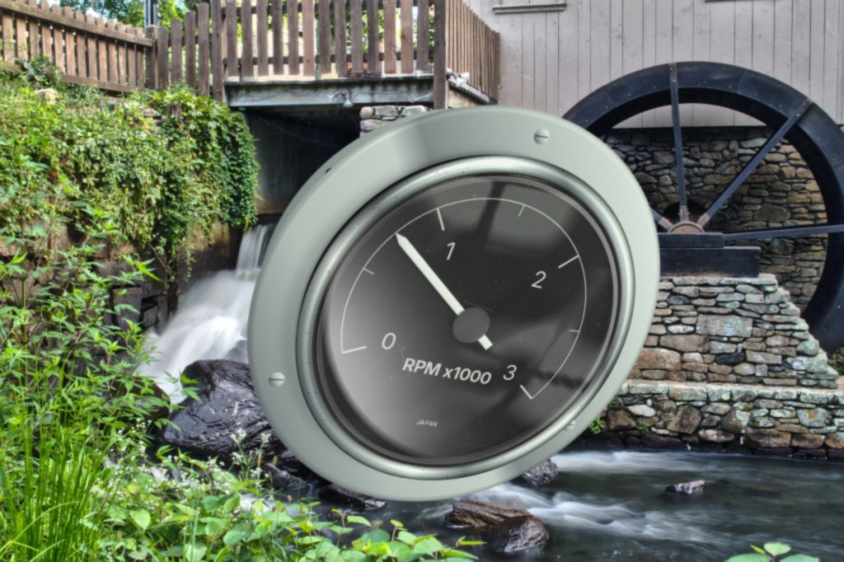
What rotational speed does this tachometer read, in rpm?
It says 750 rpm
